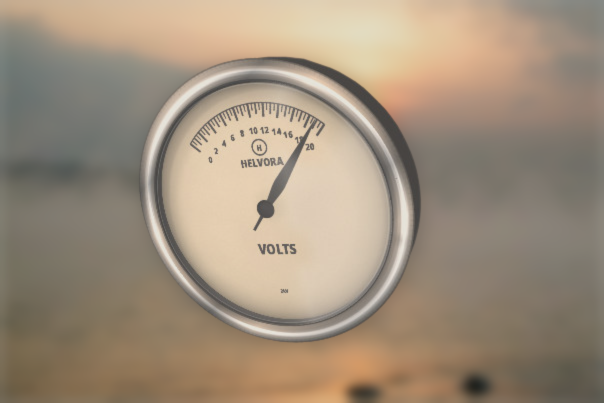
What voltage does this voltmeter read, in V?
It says 19 V
